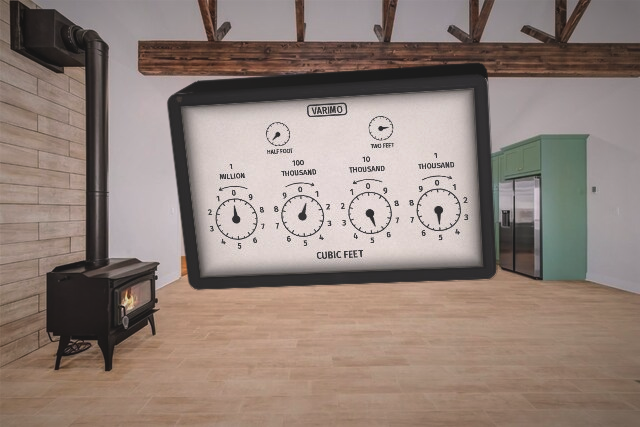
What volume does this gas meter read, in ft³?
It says 5500 ft³
